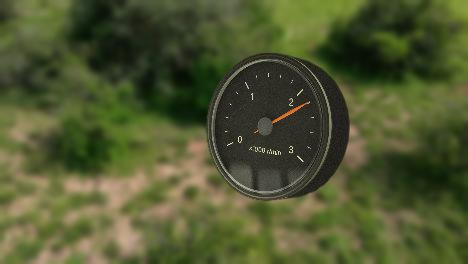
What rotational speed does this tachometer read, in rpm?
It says 2200 rpm
